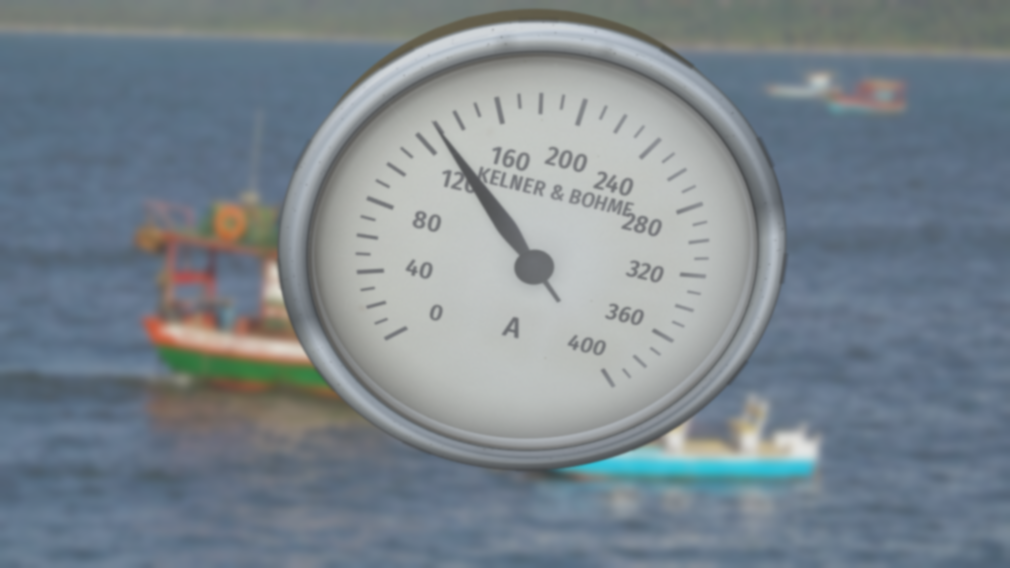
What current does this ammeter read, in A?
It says 130 A
